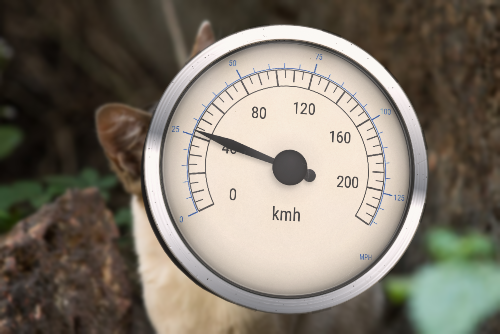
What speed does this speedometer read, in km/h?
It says 42.5 km/h
